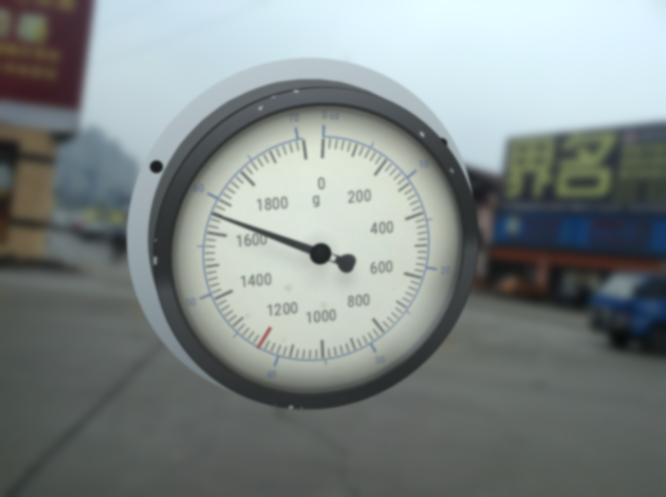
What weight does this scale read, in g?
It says 1660 g
